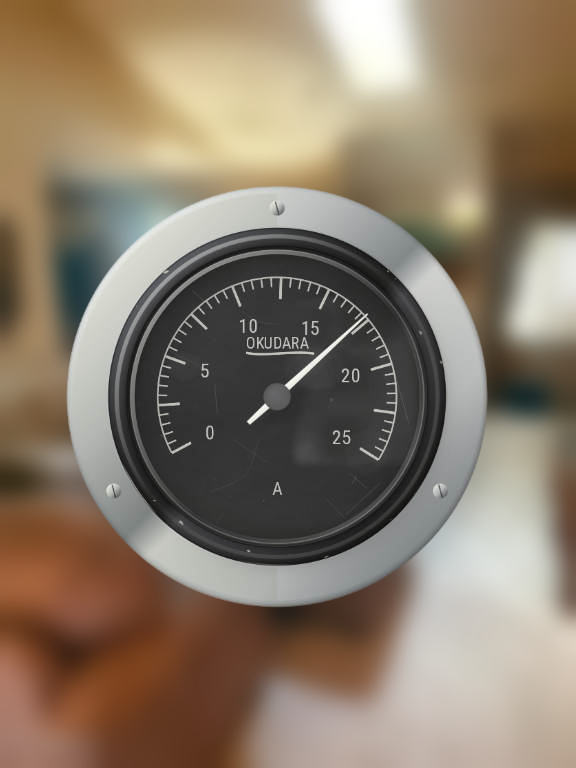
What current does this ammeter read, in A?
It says 17.25 A
